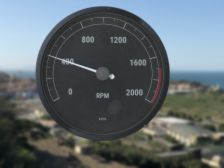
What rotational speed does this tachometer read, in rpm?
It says 400 rpm
